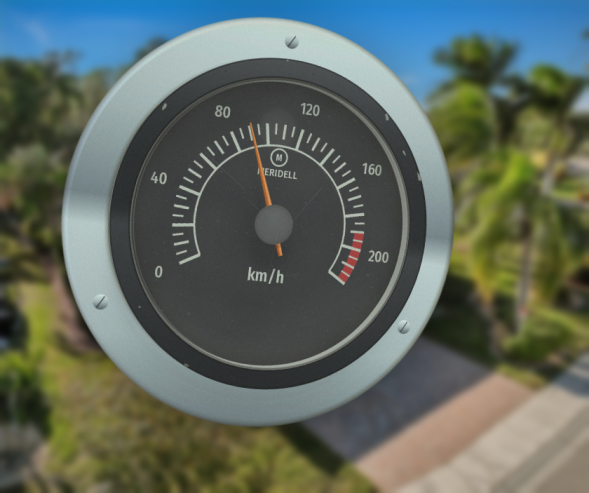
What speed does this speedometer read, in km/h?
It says 90 km/h
